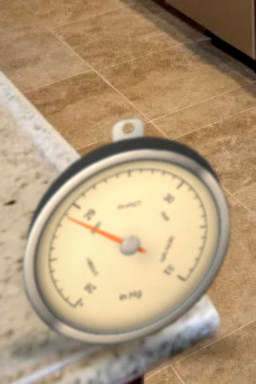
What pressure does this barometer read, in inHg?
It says 28.9 inHg
